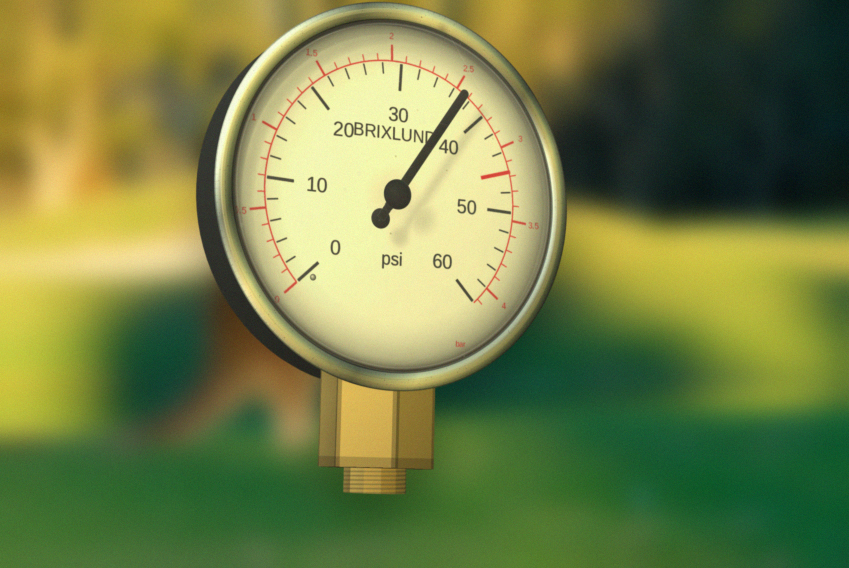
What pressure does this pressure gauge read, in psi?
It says 37 psi
